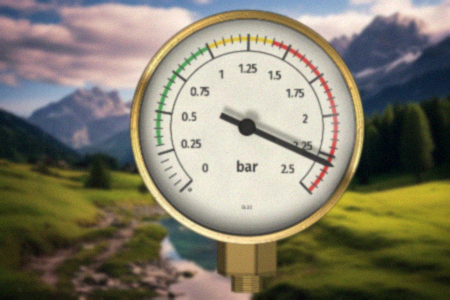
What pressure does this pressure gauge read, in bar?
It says 2.3 bar
